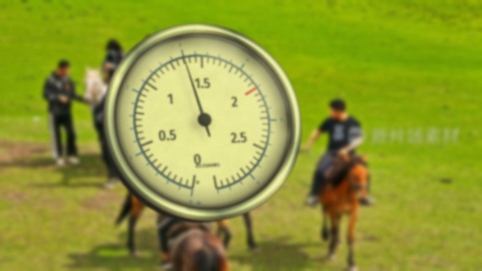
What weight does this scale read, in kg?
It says 1.35 kg
